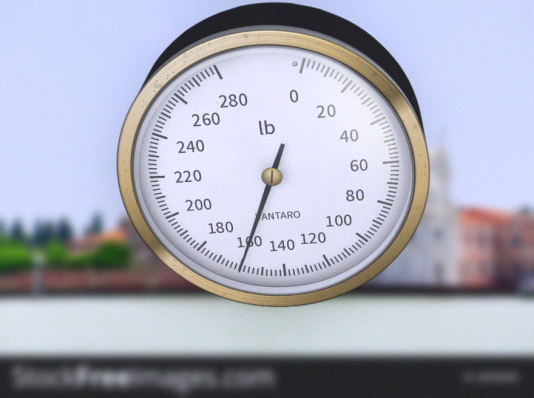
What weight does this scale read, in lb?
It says 160 lb
